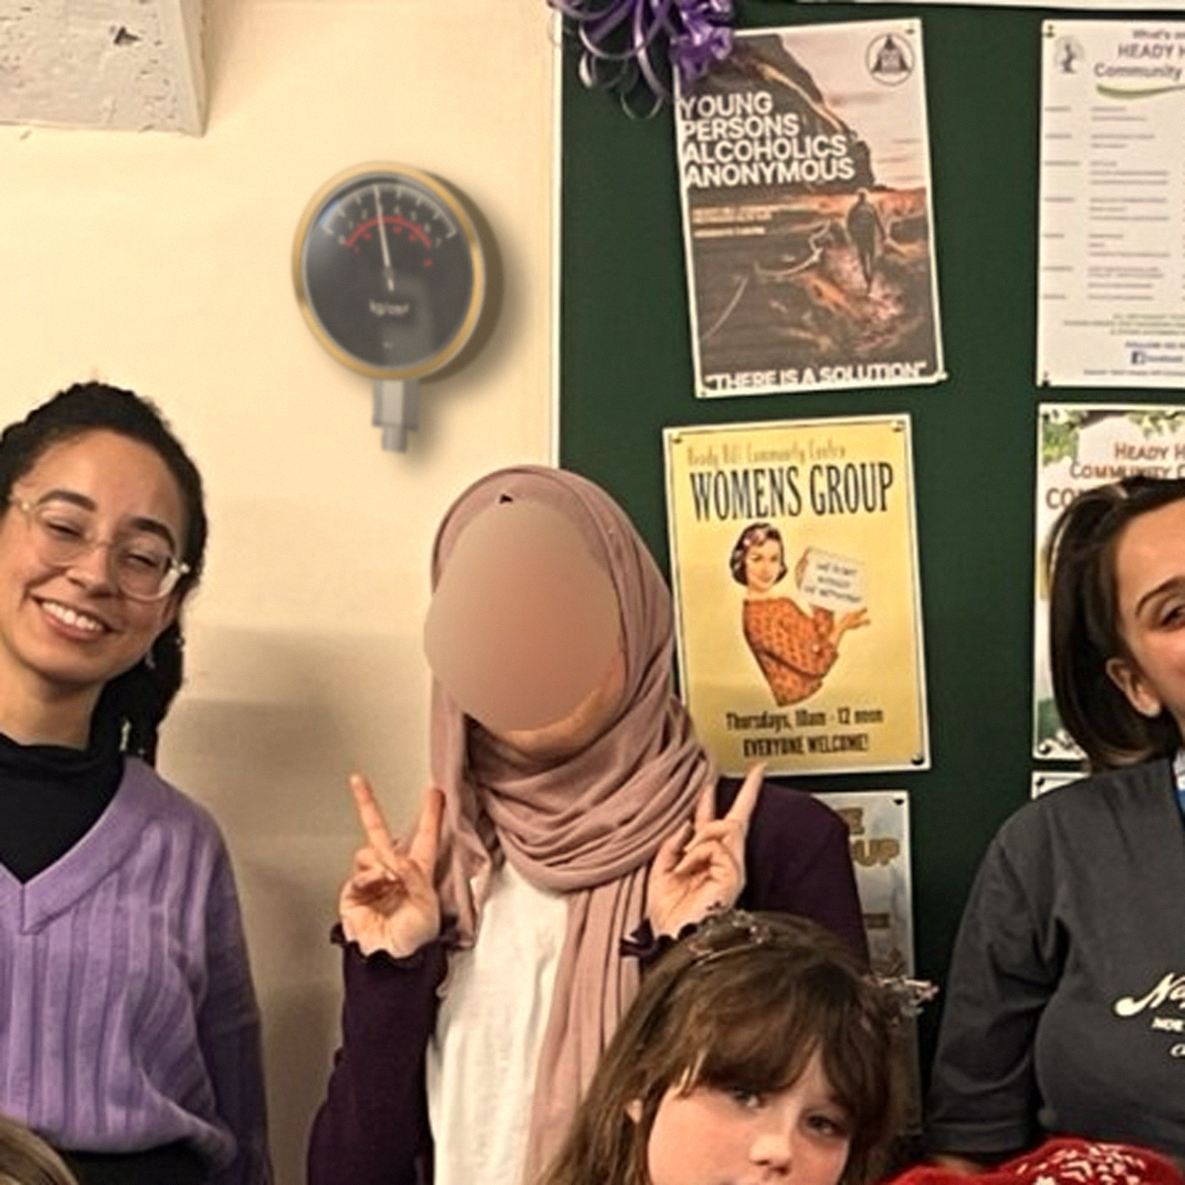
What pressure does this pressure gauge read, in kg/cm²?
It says 3 kg/cm²
